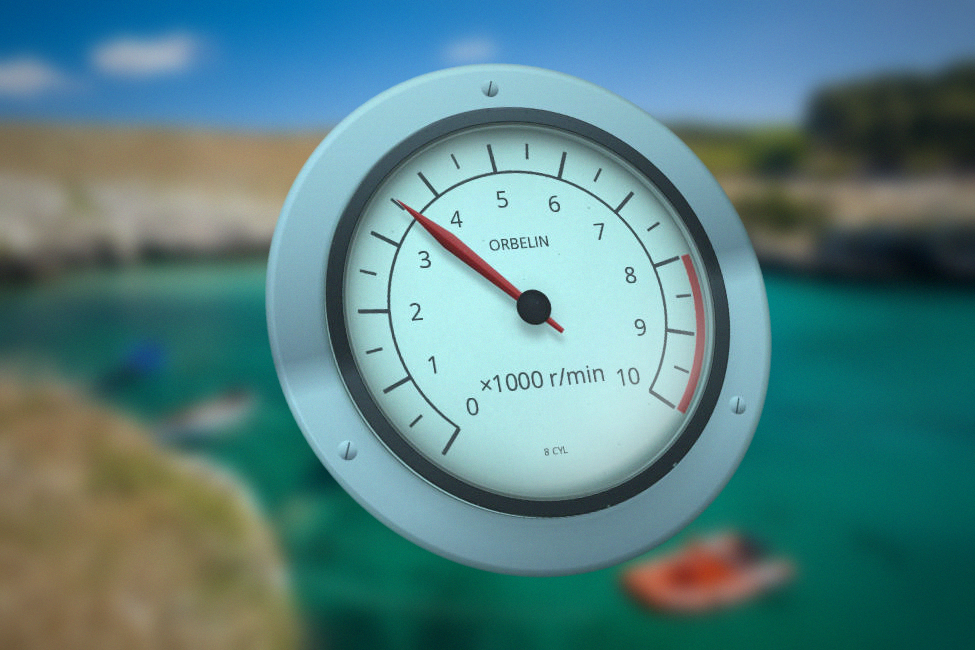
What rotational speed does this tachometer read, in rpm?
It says 3500 rpm
